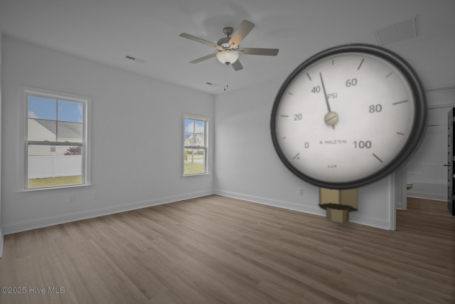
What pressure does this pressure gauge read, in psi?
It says 45 psi
